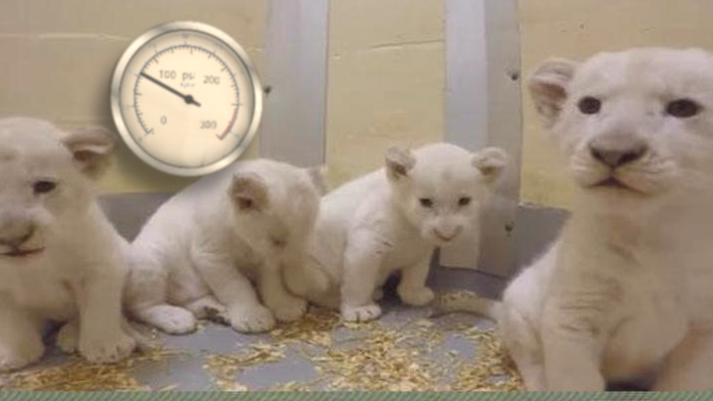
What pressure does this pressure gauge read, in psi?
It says 75 psi
